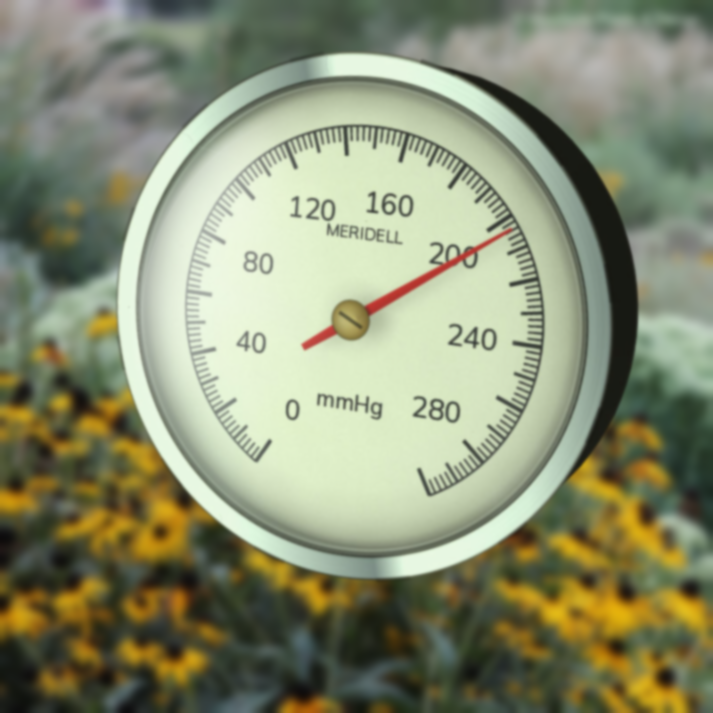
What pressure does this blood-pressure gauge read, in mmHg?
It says 204 mmHg
